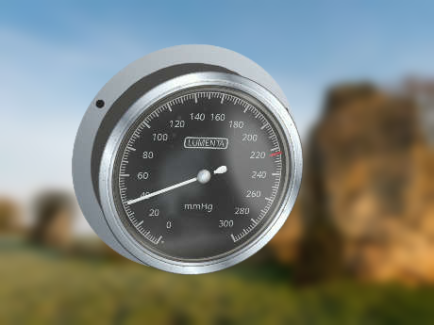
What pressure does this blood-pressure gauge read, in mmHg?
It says 40 mmHg
